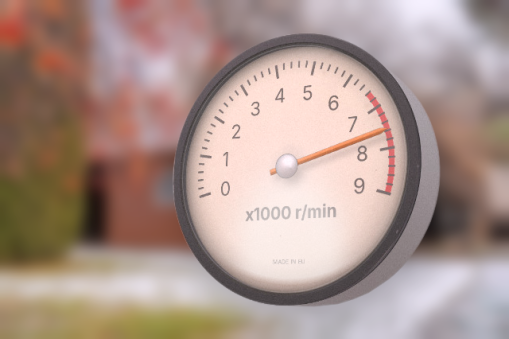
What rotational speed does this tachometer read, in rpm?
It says 7600 rpm
